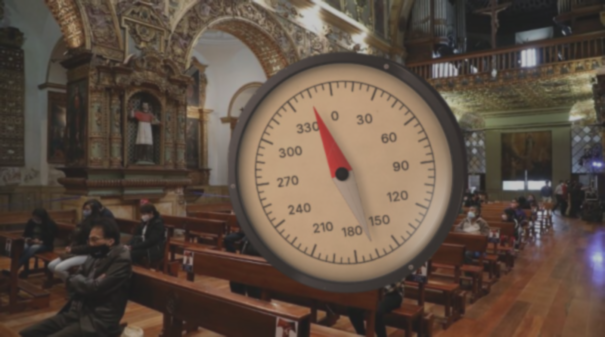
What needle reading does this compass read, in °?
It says 345 °
